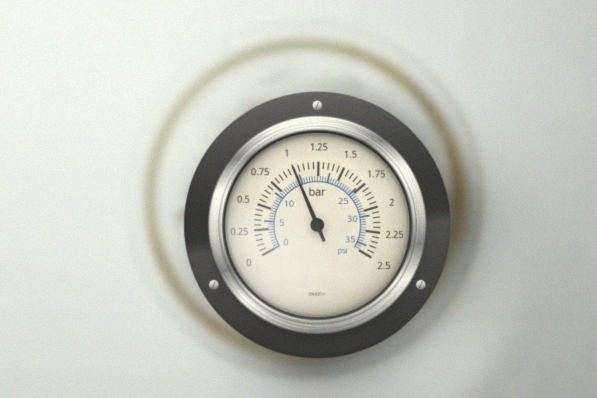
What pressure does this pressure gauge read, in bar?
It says 1 bar
